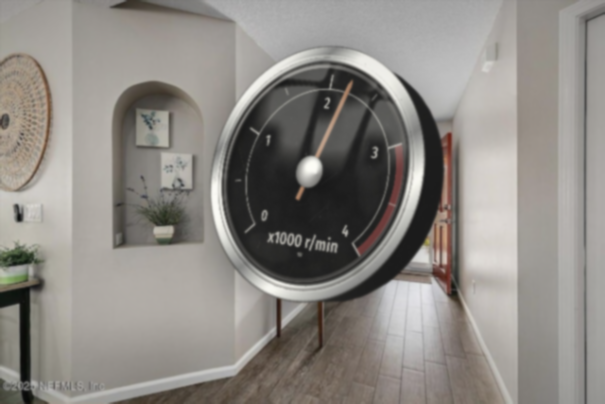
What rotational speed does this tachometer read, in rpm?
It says 2250 rpm
